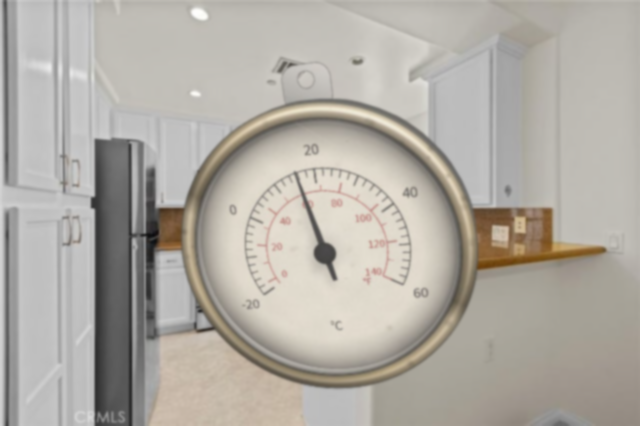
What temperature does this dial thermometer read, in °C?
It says 16 °C
